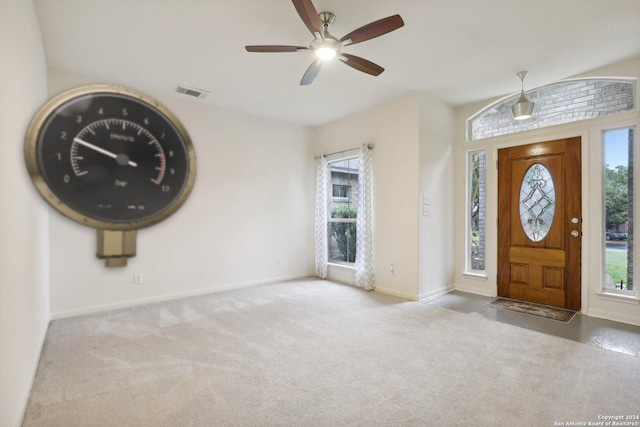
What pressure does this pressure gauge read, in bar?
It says 2 bar
